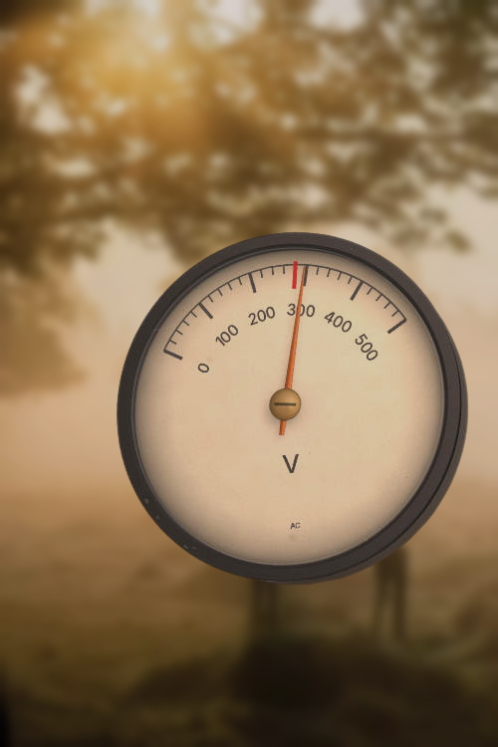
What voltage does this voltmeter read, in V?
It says 300 V
